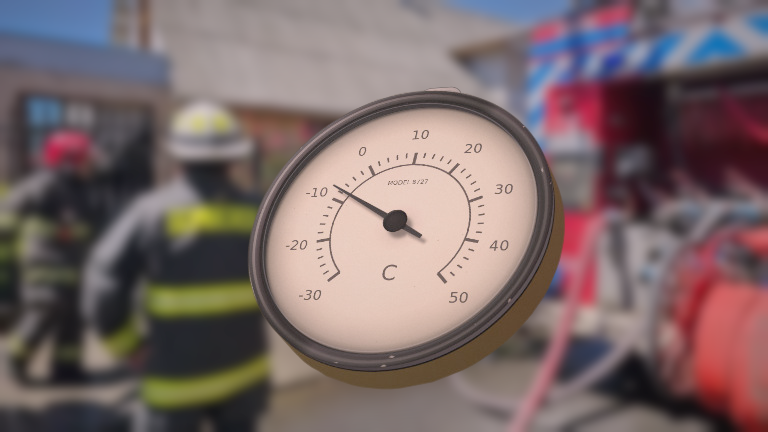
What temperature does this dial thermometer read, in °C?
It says -8 °C
